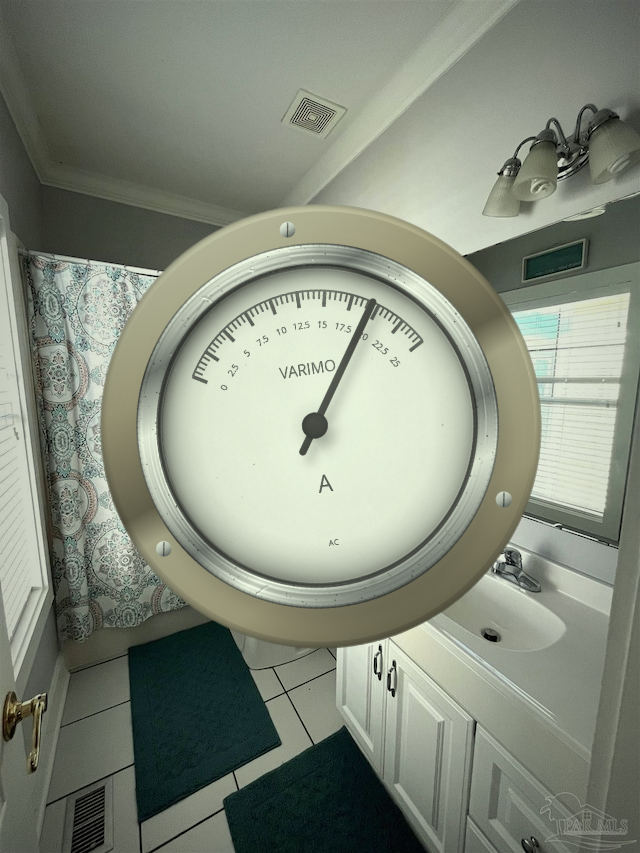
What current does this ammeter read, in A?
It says 19.5 A
